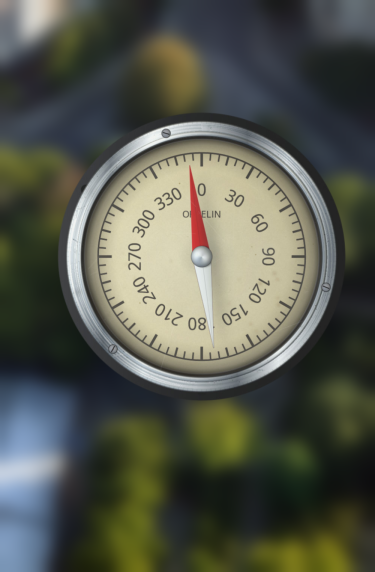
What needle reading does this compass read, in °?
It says 352.5 °
